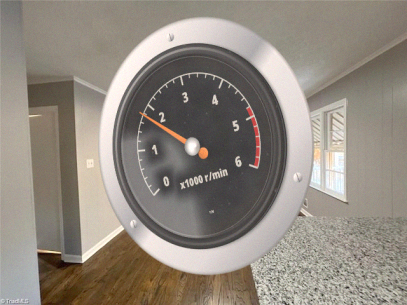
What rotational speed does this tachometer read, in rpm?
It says 1800 rpm
